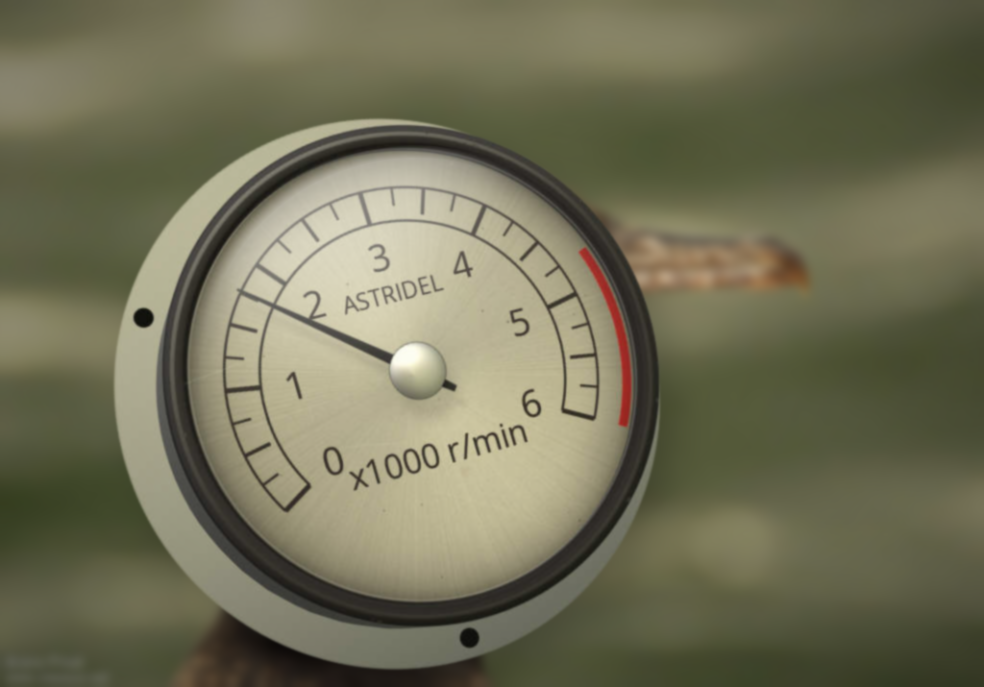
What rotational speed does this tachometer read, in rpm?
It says 1750 rpm
